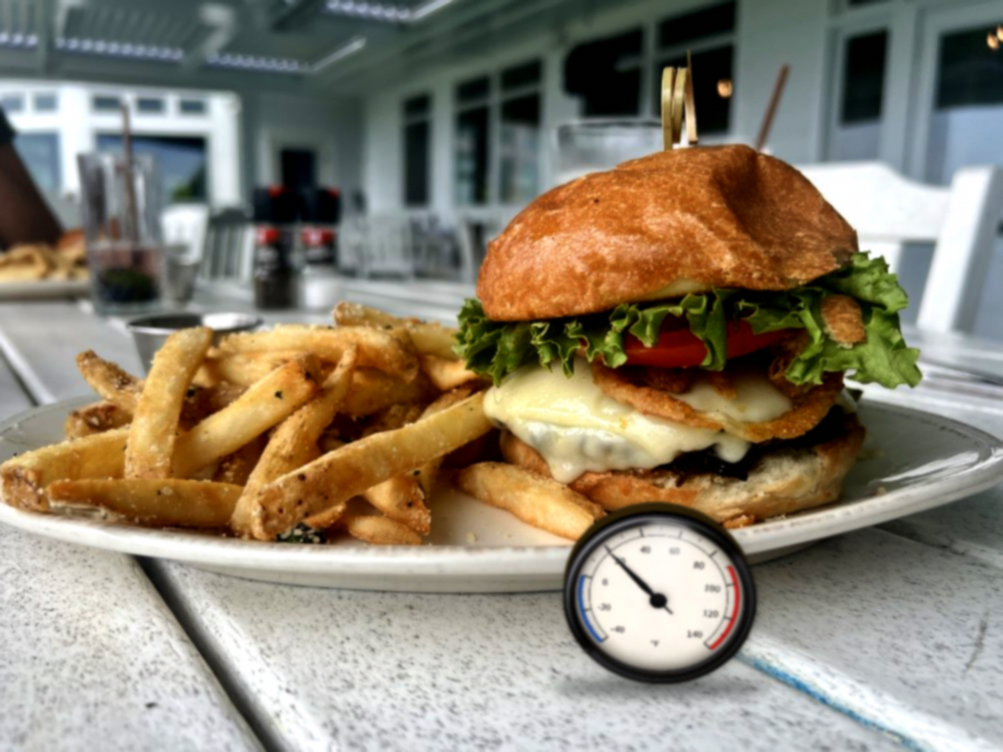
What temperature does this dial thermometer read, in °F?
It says 20 °F
